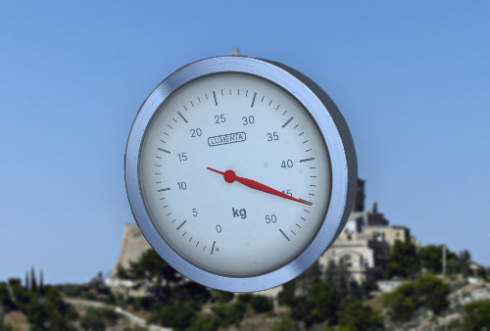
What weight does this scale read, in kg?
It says 45 kg
